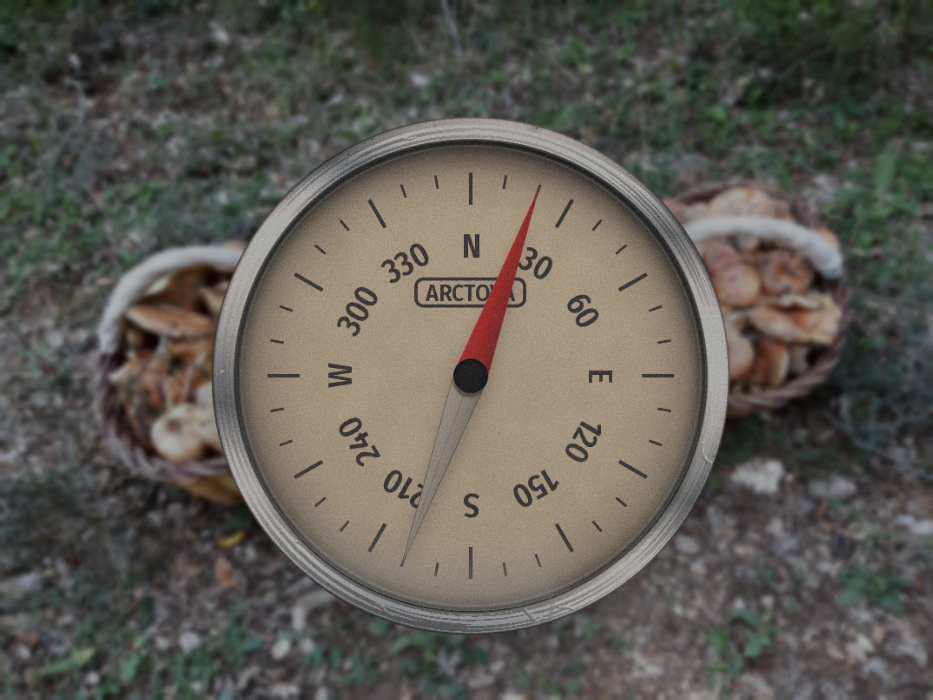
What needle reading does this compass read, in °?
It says 20 °
